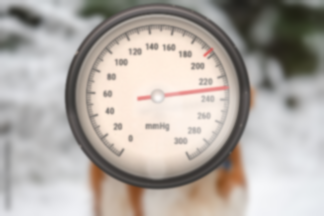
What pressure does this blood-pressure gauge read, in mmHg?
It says 230 mmHg
